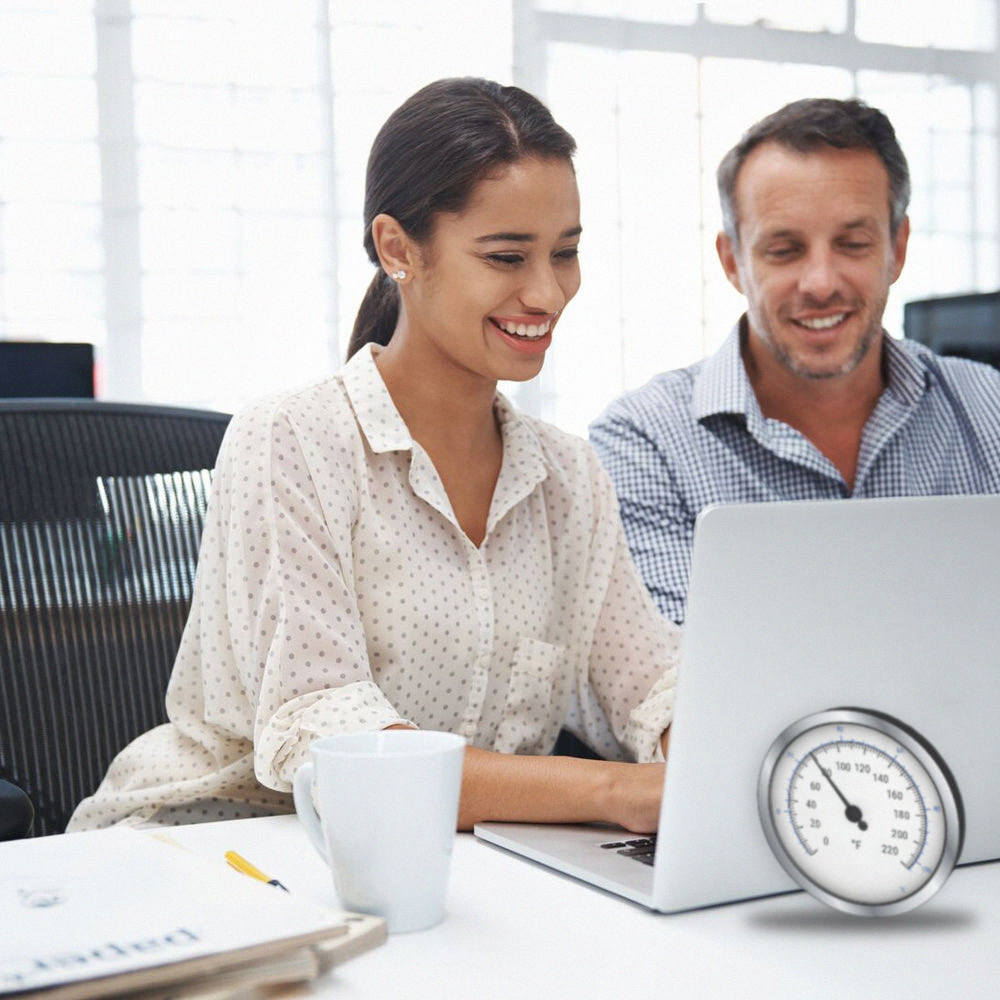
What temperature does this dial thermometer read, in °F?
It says 80 °F
